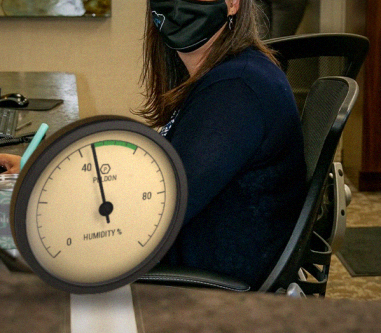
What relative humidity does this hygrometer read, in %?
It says 44 %
